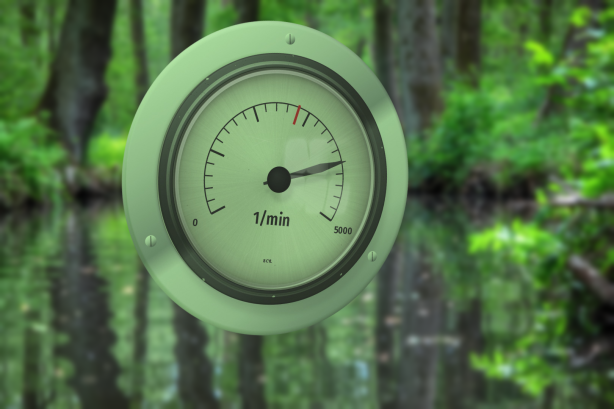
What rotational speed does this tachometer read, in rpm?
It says 4000 rpm
